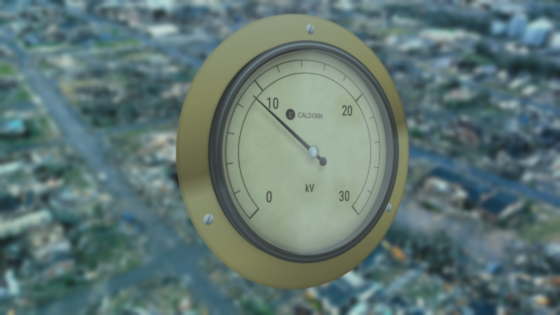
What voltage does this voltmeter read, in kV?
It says 9 kV
